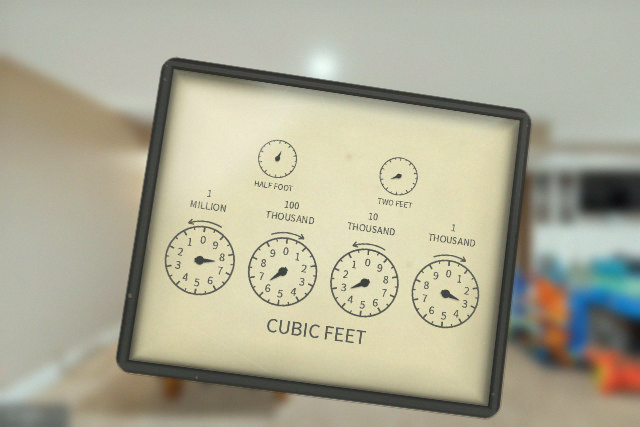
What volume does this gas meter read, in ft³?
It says 763300 ft³
